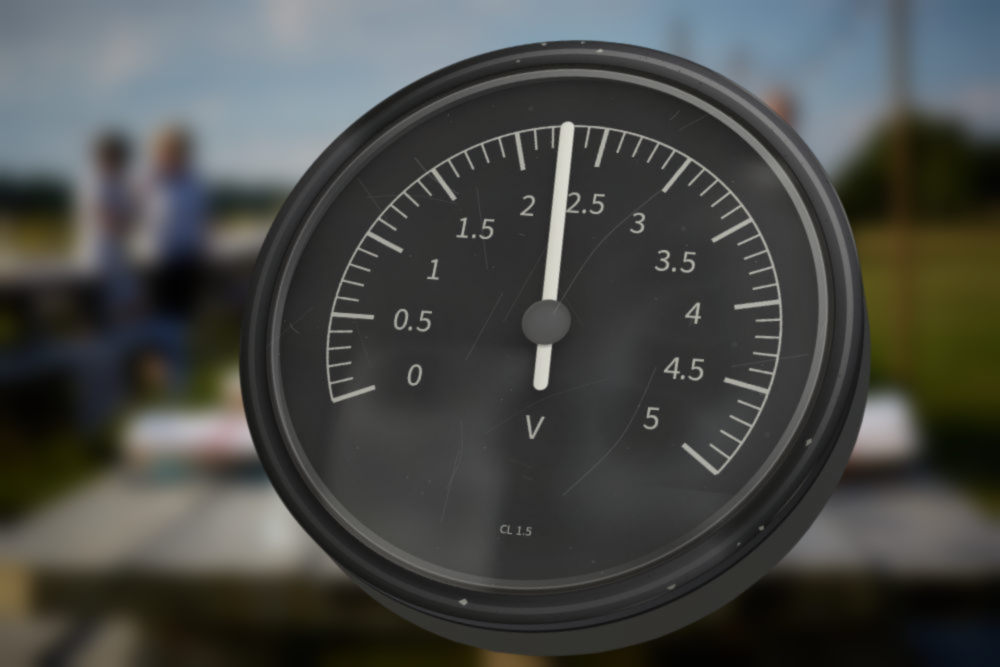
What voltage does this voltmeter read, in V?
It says 2.3 V
